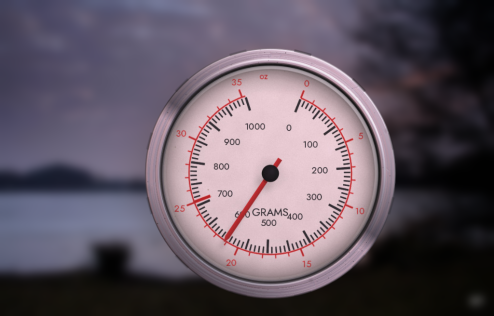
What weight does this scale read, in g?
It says 600 g
